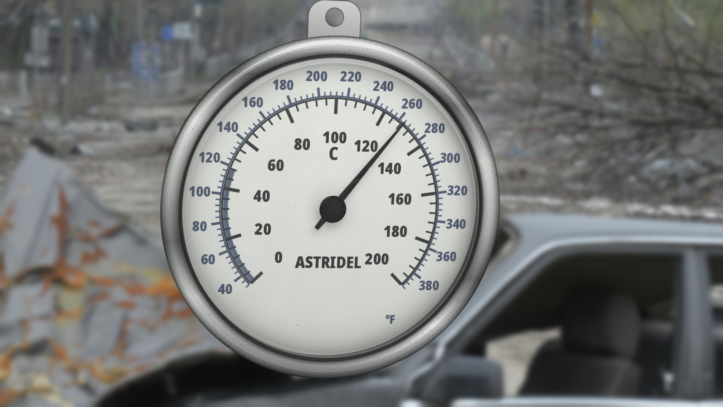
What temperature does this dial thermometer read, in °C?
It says 128 °C
